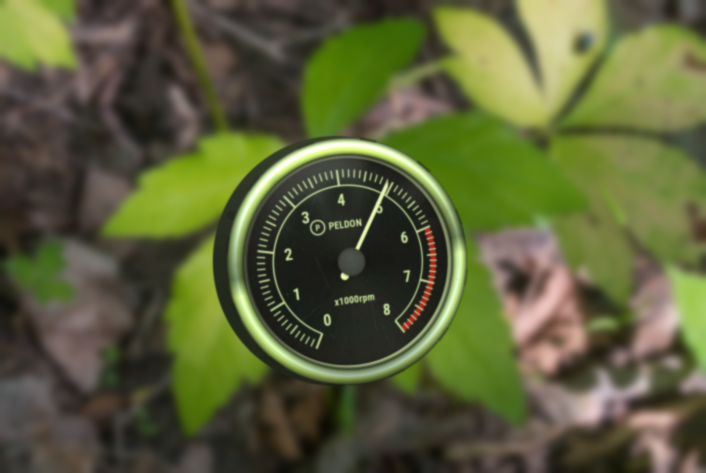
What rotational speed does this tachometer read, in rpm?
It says 4900 rpm
